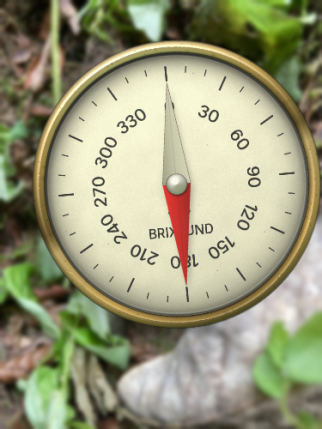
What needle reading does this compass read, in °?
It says 180 °
